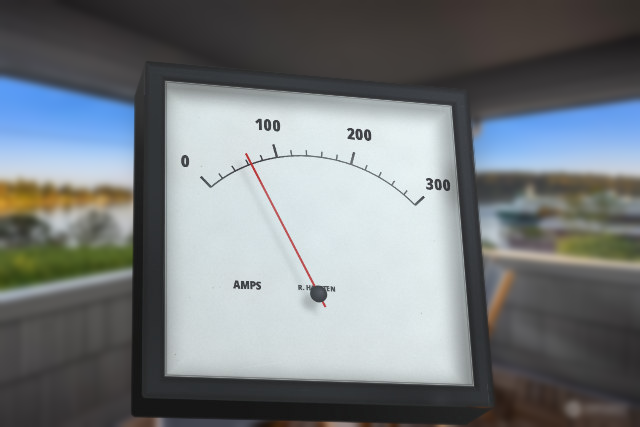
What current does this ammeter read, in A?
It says 60 A
